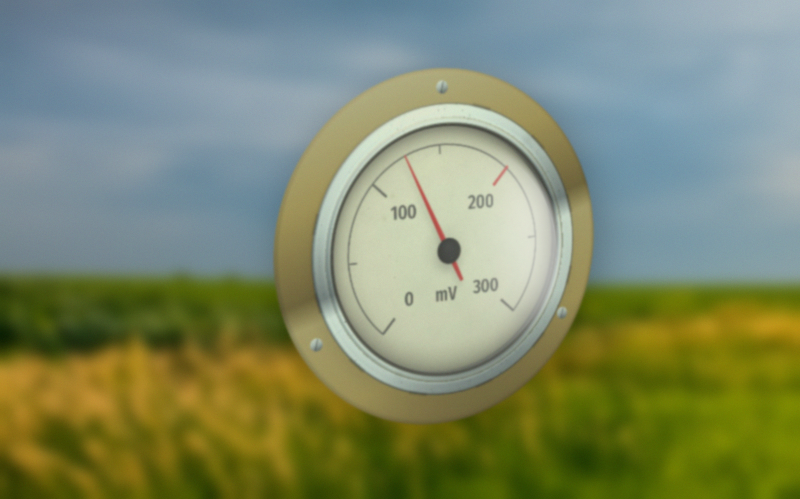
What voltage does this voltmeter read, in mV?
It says 125 mV
